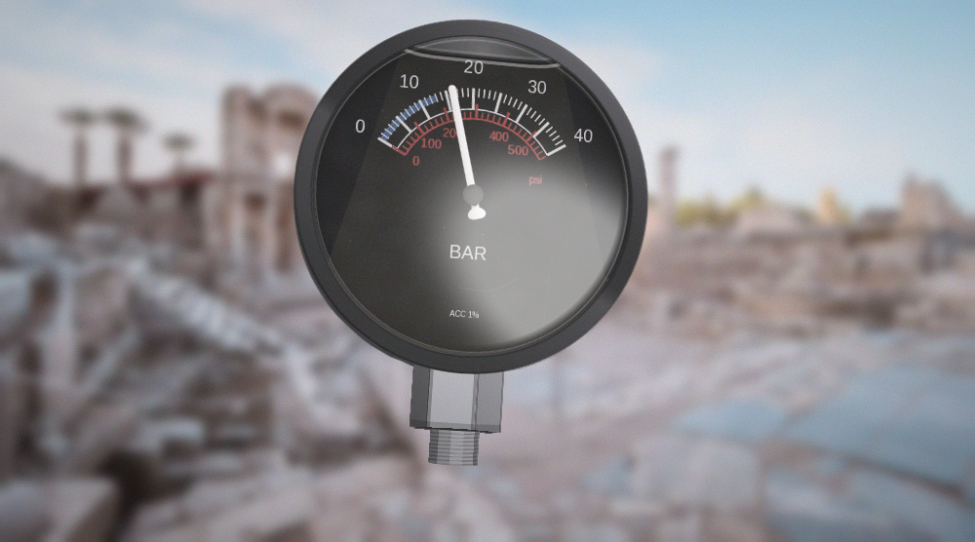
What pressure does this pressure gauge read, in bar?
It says 16 bar
